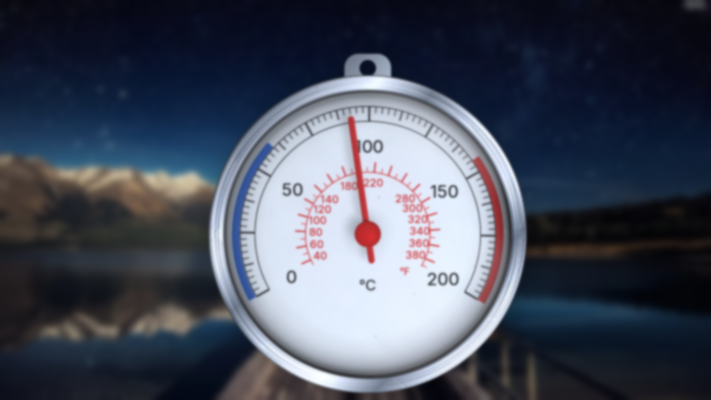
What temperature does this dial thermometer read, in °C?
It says 92.5 °C
